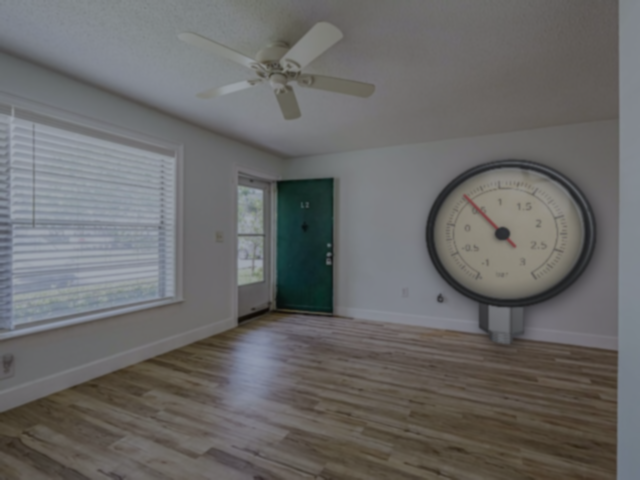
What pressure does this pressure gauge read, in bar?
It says 0.5 bar
